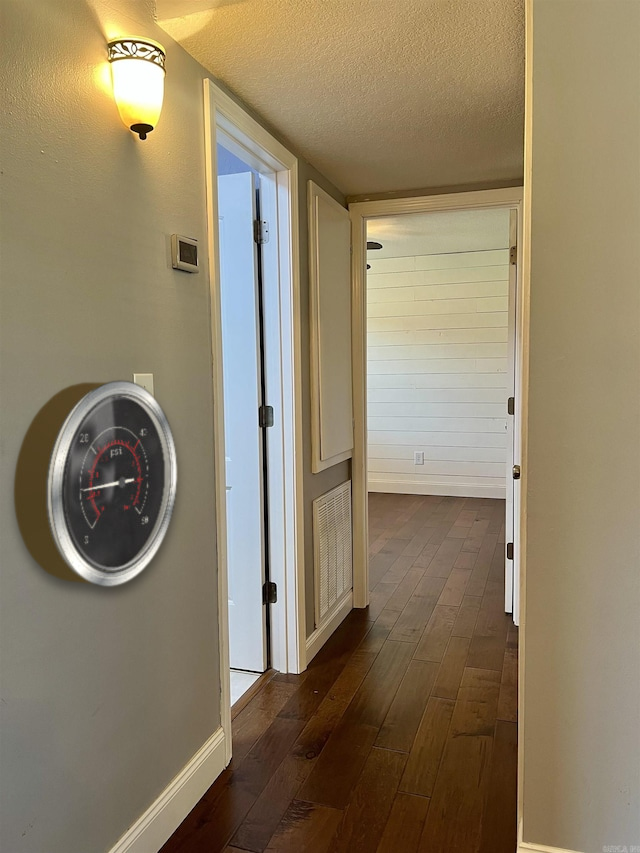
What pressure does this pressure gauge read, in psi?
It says 10 psi
